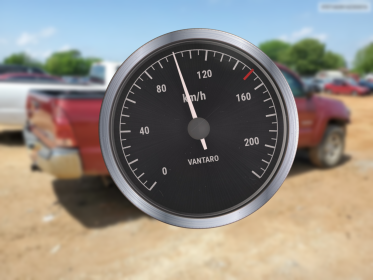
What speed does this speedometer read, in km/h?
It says 100 km/h
